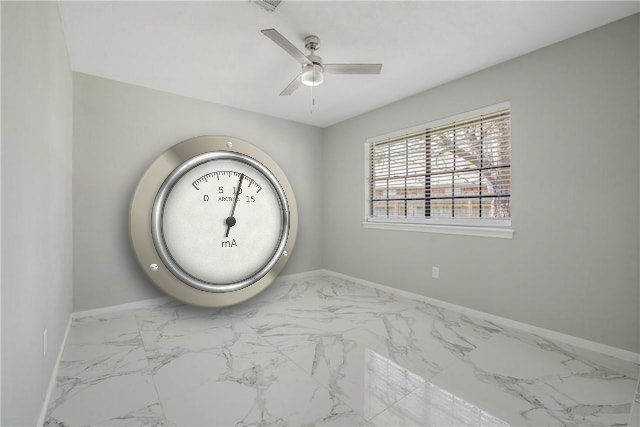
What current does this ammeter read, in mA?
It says 10 mA
